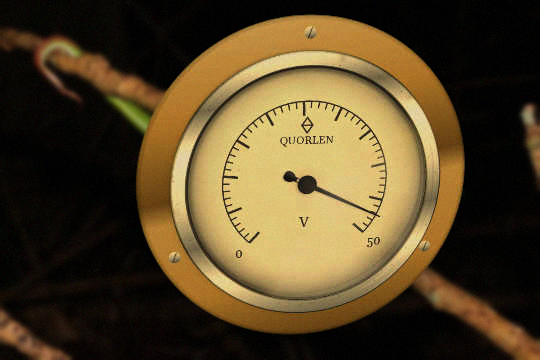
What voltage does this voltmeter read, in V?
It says 47 V
